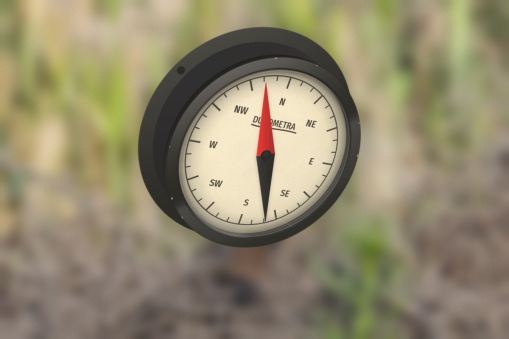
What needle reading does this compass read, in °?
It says 340 °
